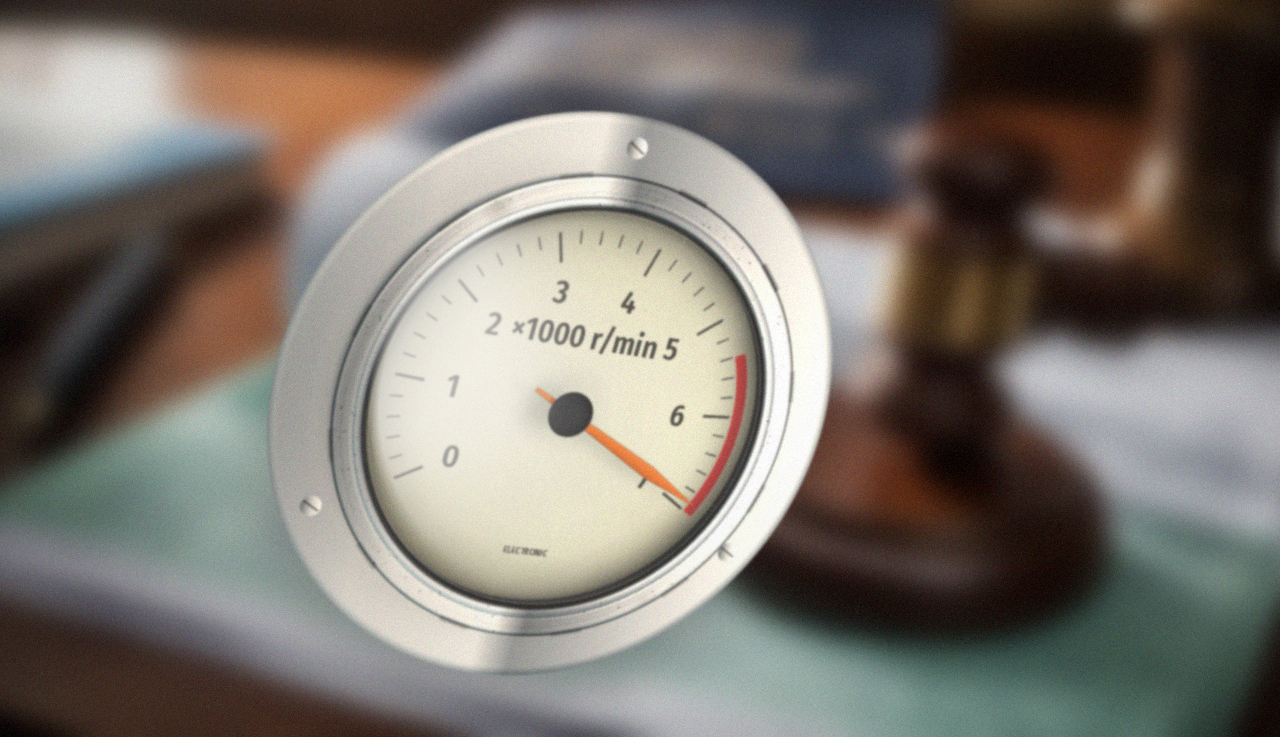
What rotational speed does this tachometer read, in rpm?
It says 6900 rpm
